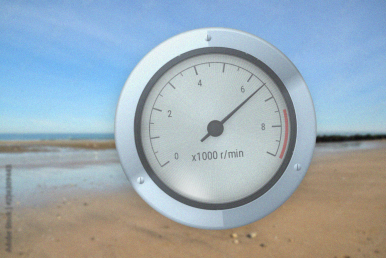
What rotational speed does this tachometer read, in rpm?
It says 6500 rpm
